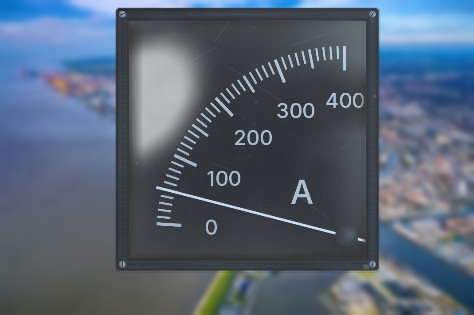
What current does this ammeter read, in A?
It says 50 A
